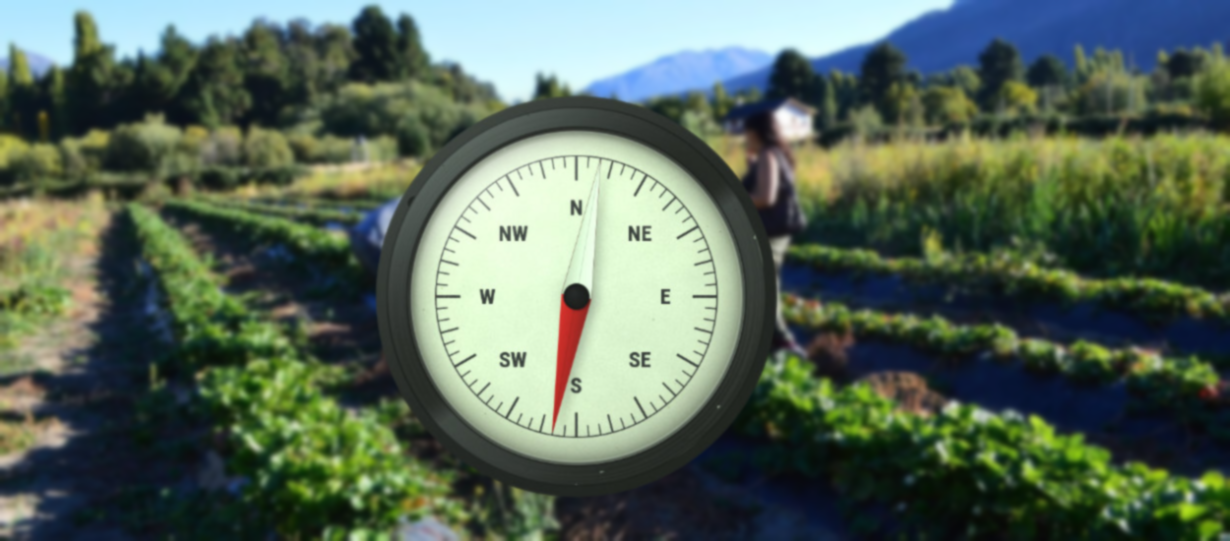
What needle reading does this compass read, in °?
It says 190 °
